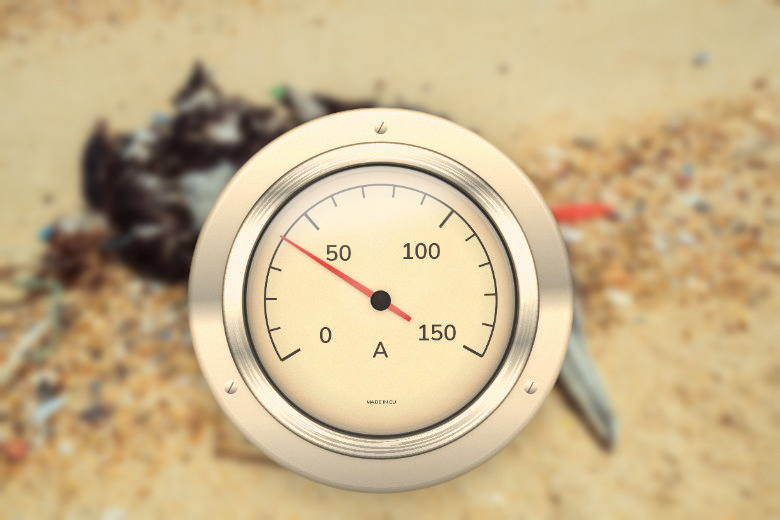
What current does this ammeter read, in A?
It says 40 A
